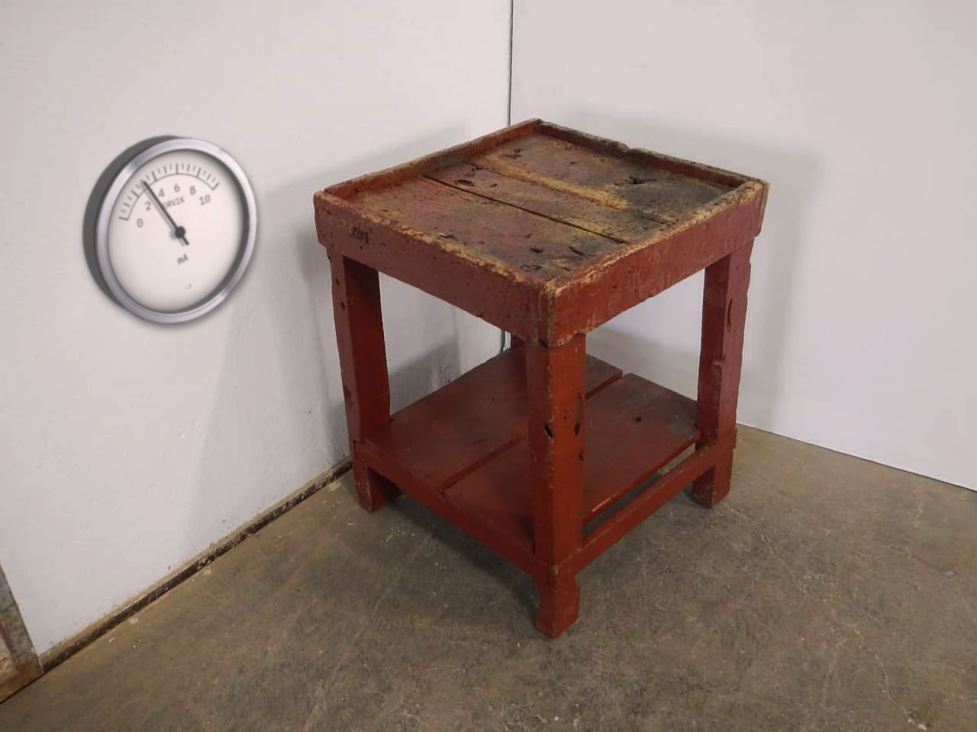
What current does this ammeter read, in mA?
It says 3 mA
